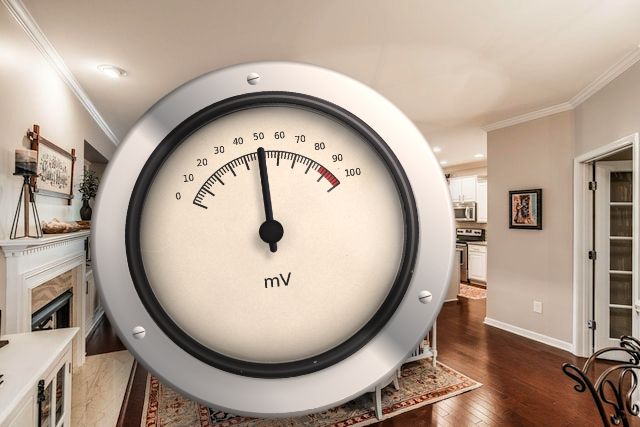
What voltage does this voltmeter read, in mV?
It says 50 mV
